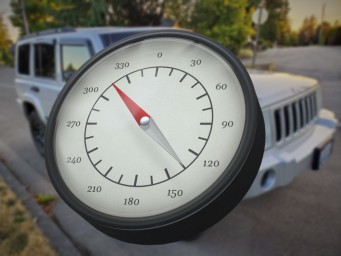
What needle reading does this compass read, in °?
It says 315 °
